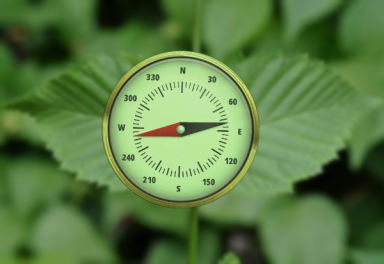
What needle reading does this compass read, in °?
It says 260 °
